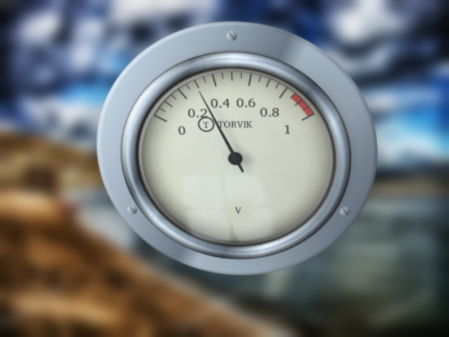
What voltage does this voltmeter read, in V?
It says 0.3 V
